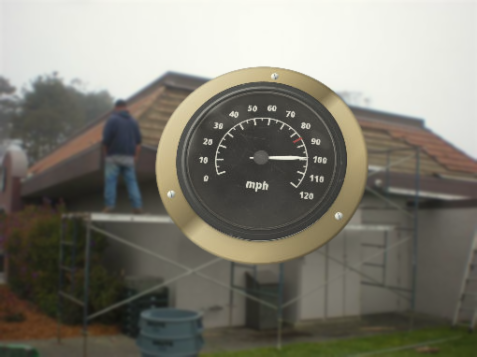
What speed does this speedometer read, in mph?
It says 100 mph
